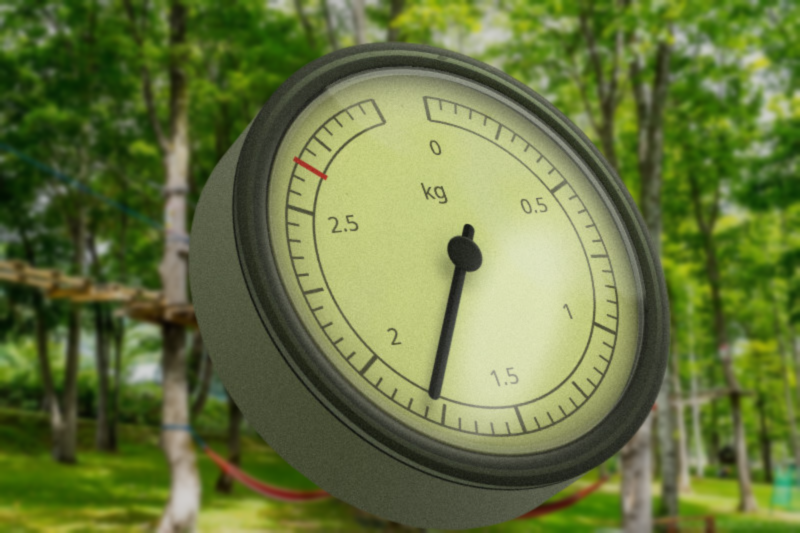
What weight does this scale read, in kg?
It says 1.8 kg
